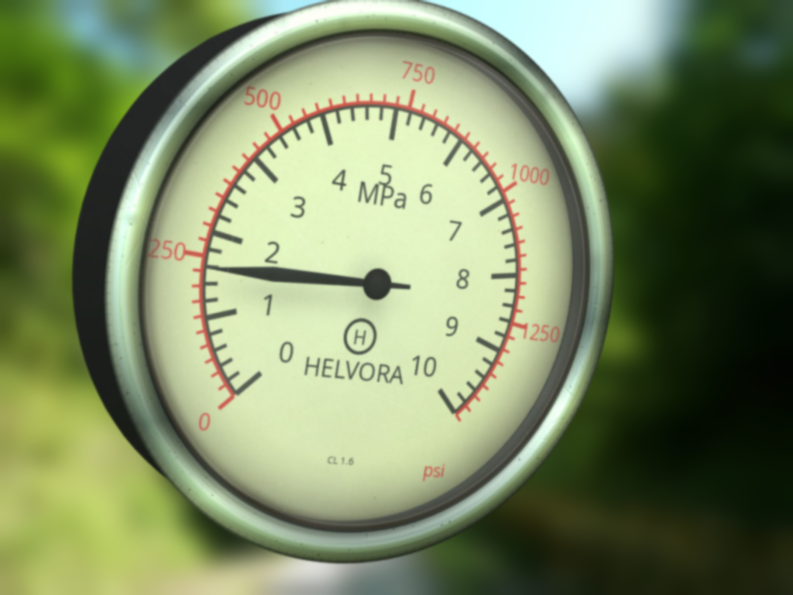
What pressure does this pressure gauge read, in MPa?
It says 1.6 MPa
